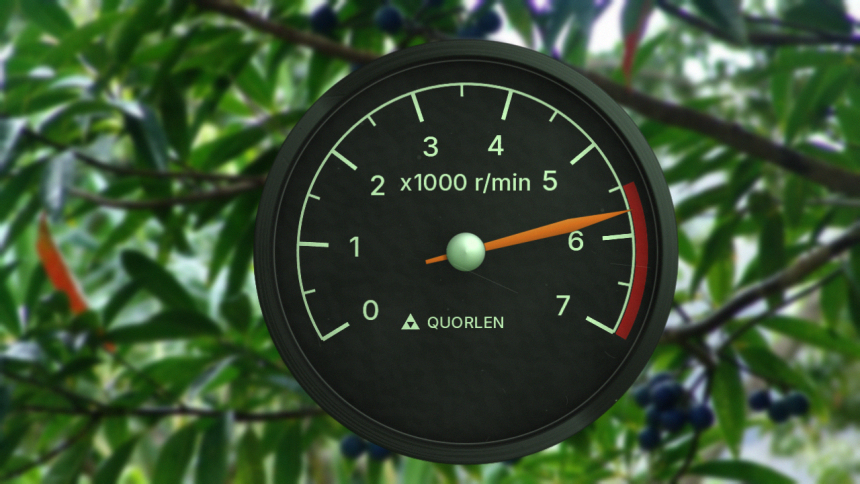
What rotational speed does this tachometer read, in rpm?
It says 5750 rpm
